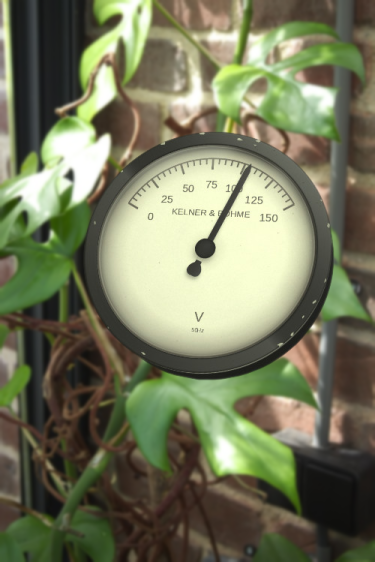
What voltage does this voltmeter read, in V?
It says 105 V
